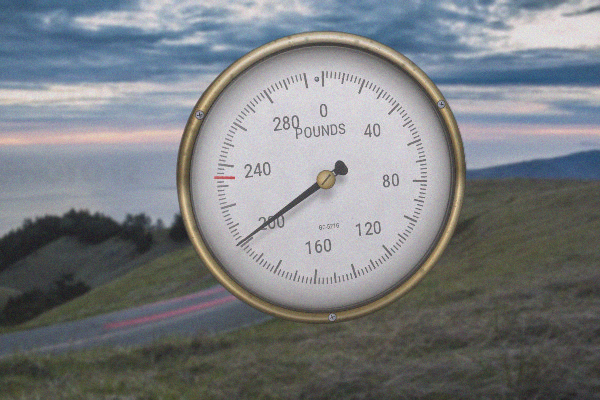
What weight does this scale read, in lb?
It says 202 lb
